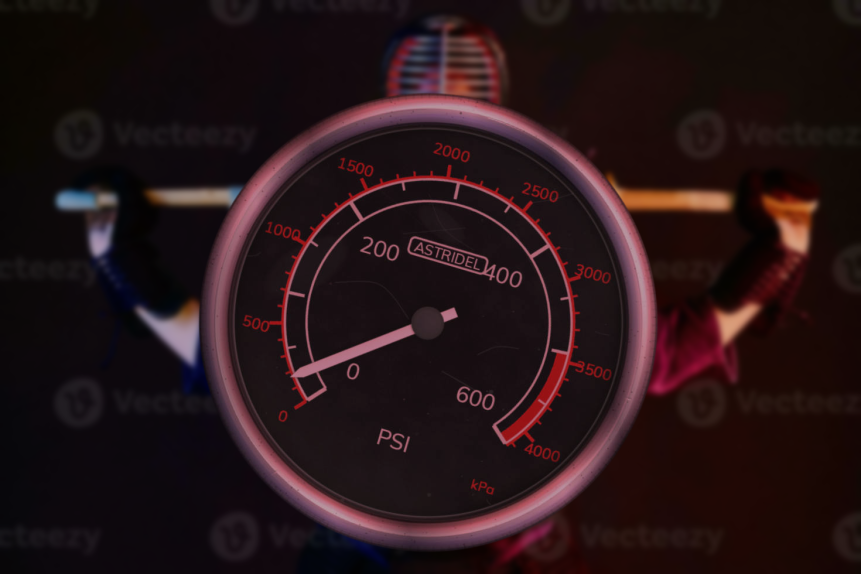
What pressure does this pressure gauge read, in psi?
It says 25 psi
